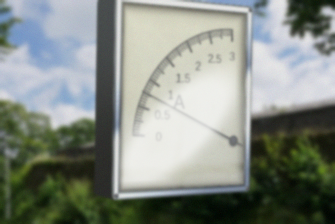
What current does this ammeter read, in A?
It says 0.75 A
